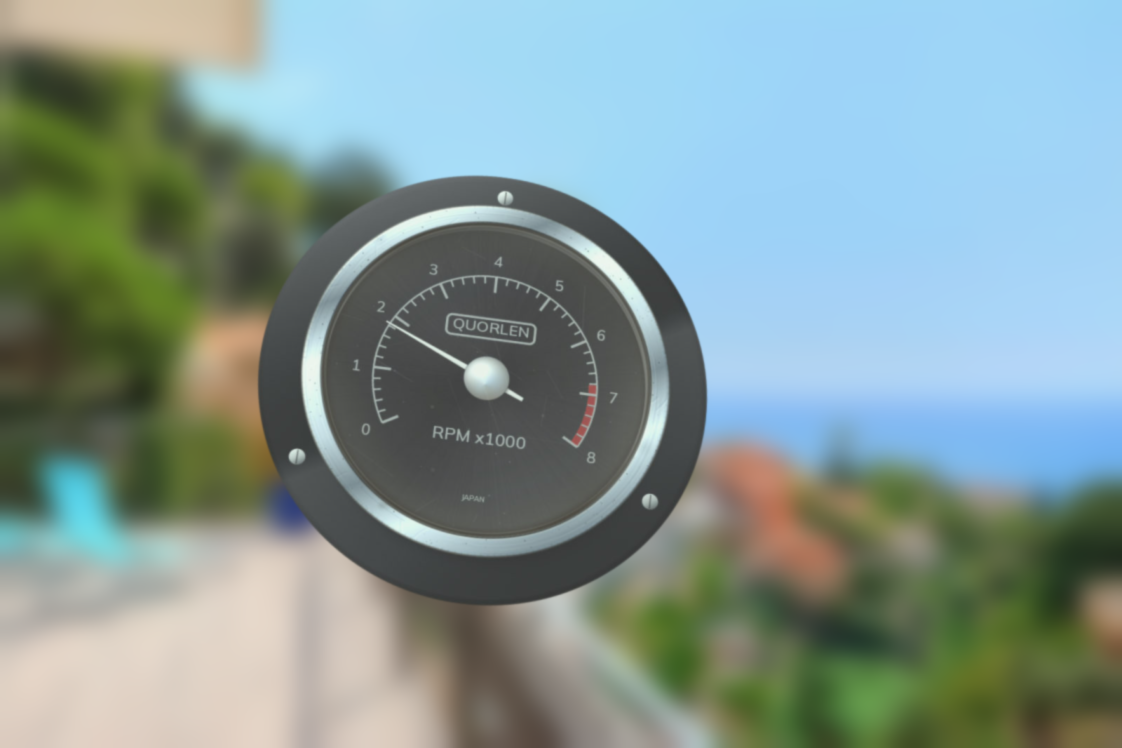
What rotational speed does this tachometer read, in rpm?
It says 1800 rpm
